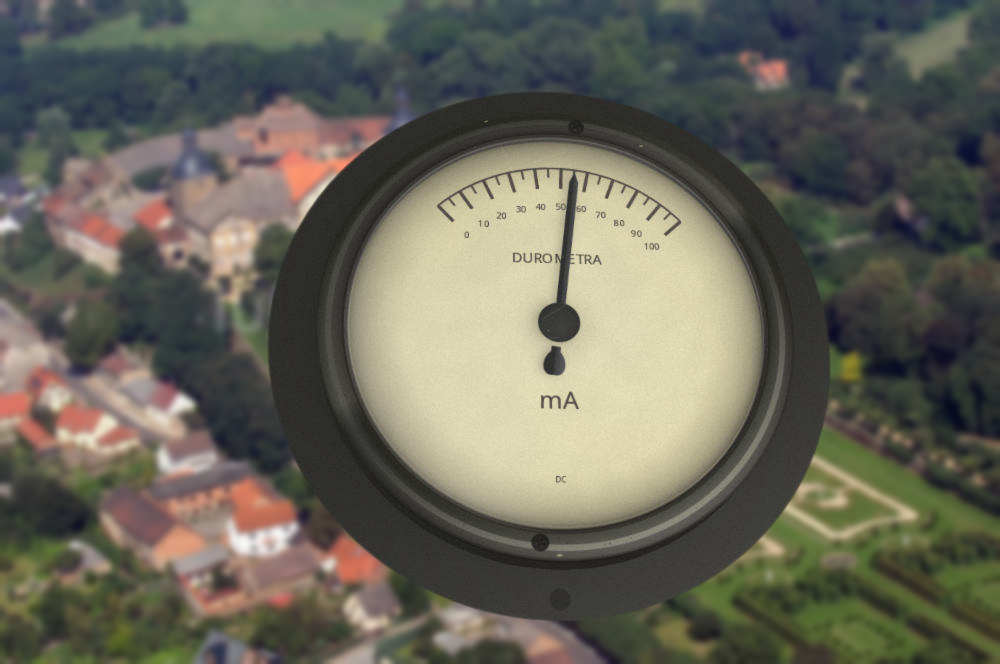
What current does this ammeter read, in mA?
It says 55 mA
